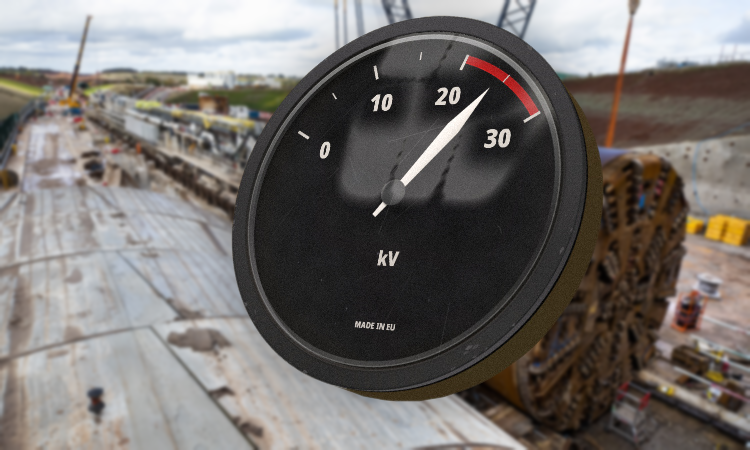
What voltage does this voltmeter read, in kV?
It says 25 kV
